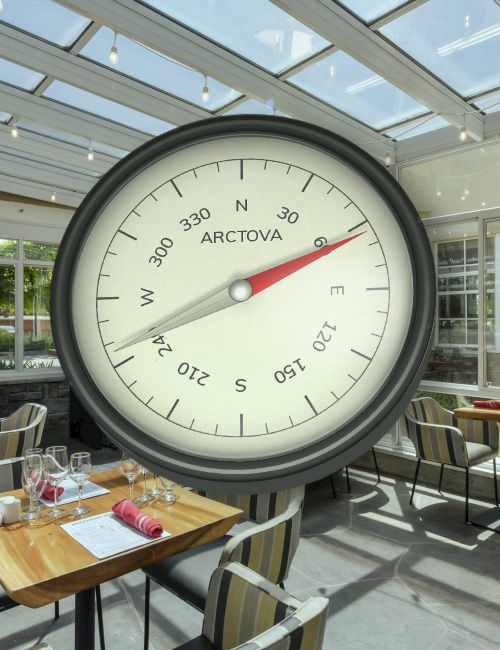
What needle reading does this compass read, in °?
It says 65 °
